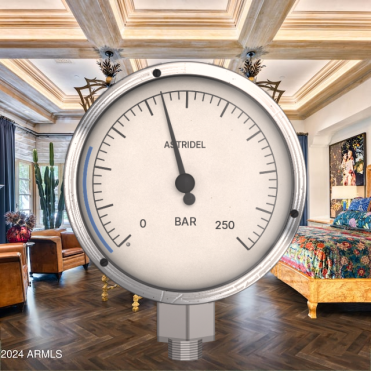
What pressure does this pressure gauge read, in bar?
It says 110 bar
